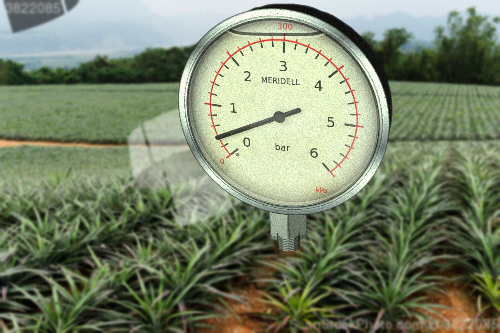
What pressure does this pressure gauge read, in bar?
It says 0.4 bar
